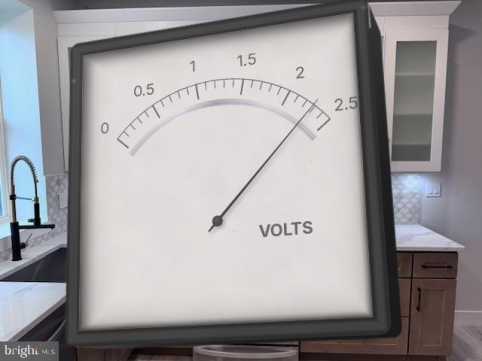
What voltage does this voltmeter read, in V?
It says 2.3 V
